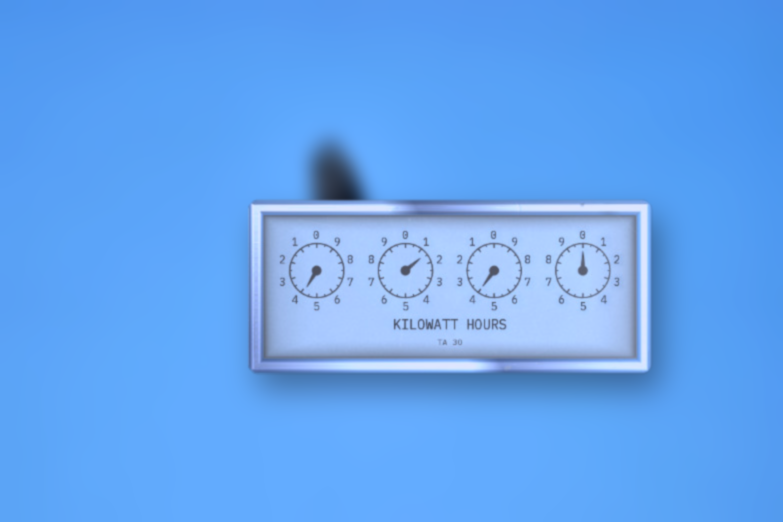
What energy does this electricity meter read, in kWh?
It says 4140 kWh
